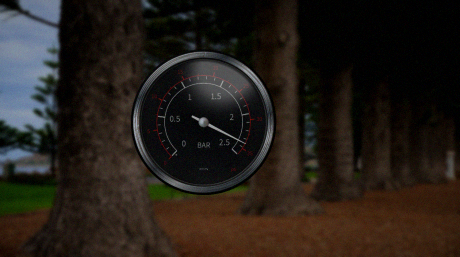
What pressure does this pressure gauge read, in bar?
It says 2.35 bar
